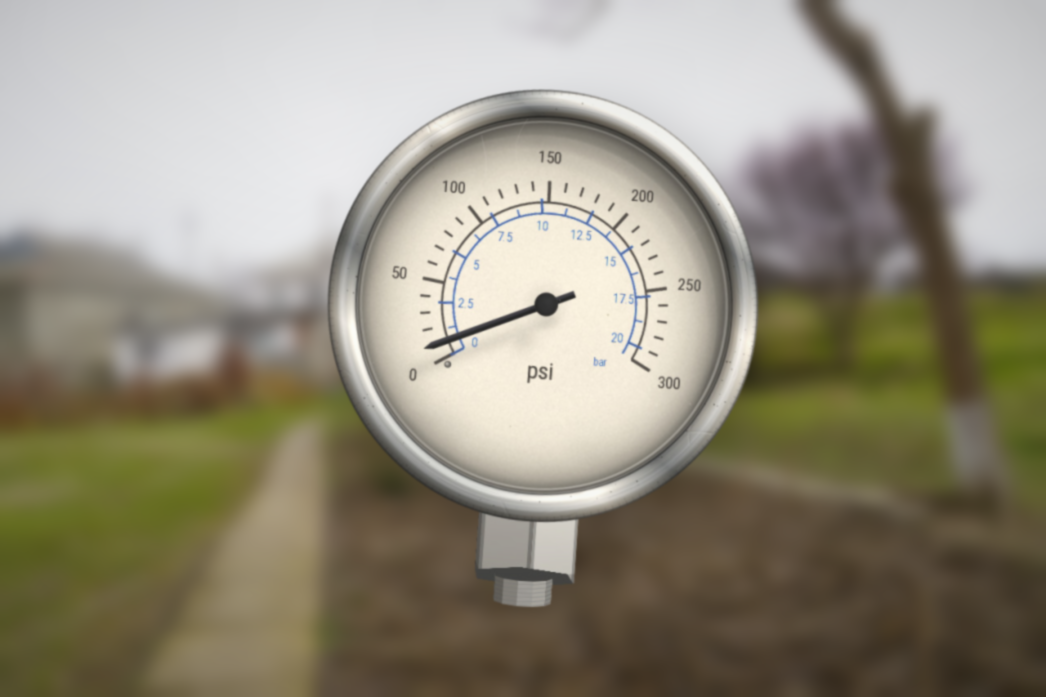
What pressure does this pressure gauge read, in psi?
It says 10 psi
